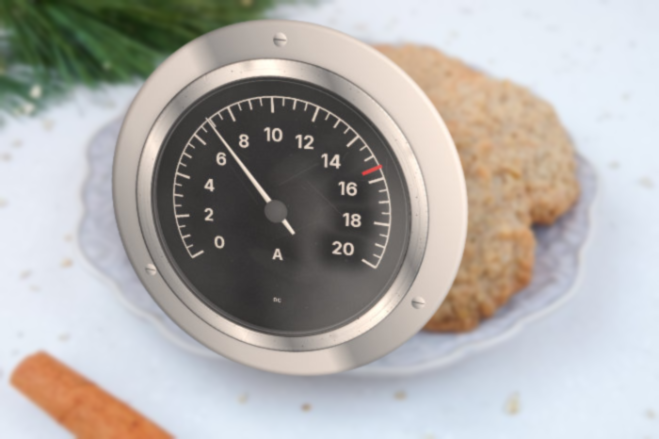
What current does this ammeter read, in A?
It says 7 A
